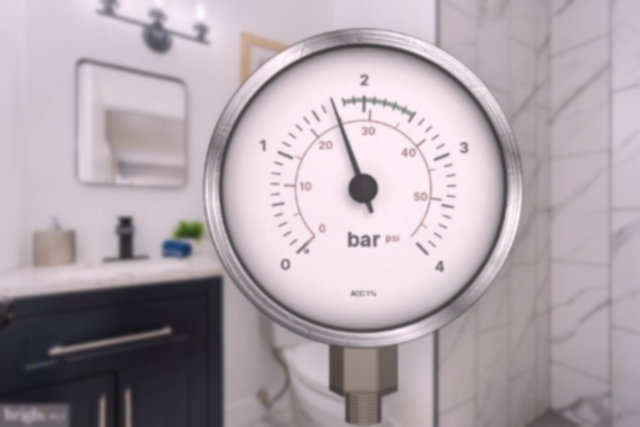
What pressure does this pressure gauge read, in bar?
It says 1.7 bar
